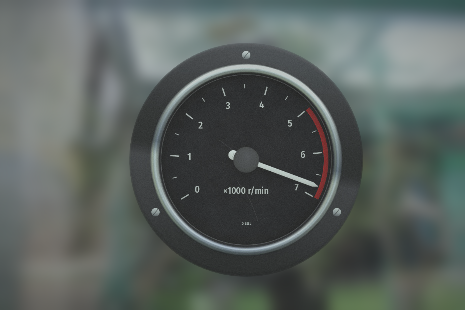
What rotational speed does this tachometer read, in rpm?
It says 6750 rpm
